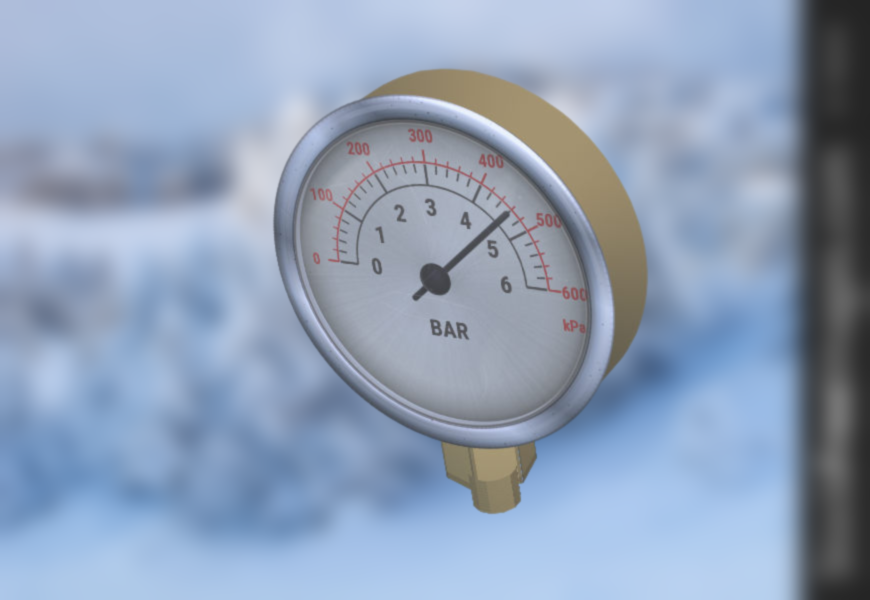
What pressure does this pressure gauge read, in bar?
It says 4.6 bar
